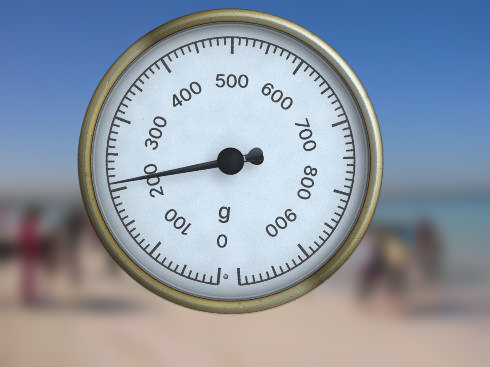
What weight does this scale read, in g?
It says 210 g
